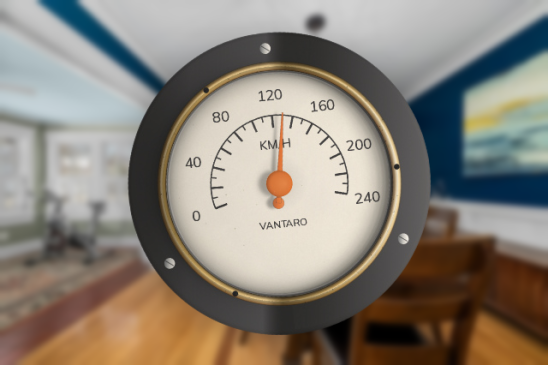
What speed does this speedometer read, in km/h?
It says 130 km/h
